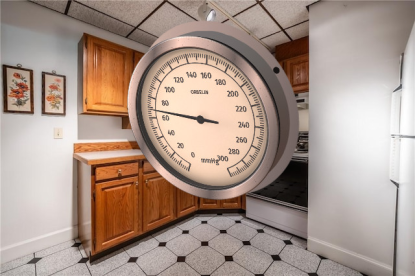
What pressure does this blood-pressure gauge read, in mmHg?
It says 70 mmHg
